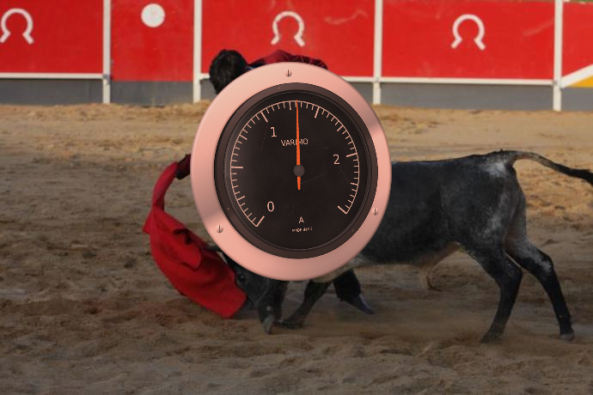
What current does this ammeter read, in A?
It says 1.3 A
